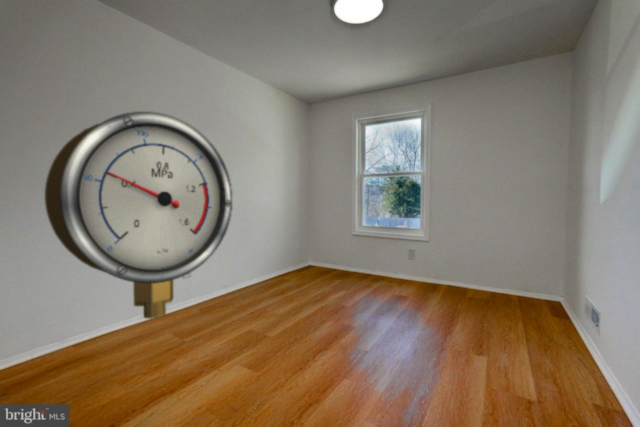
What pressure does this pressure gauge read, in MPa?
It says 0.4 MPa
